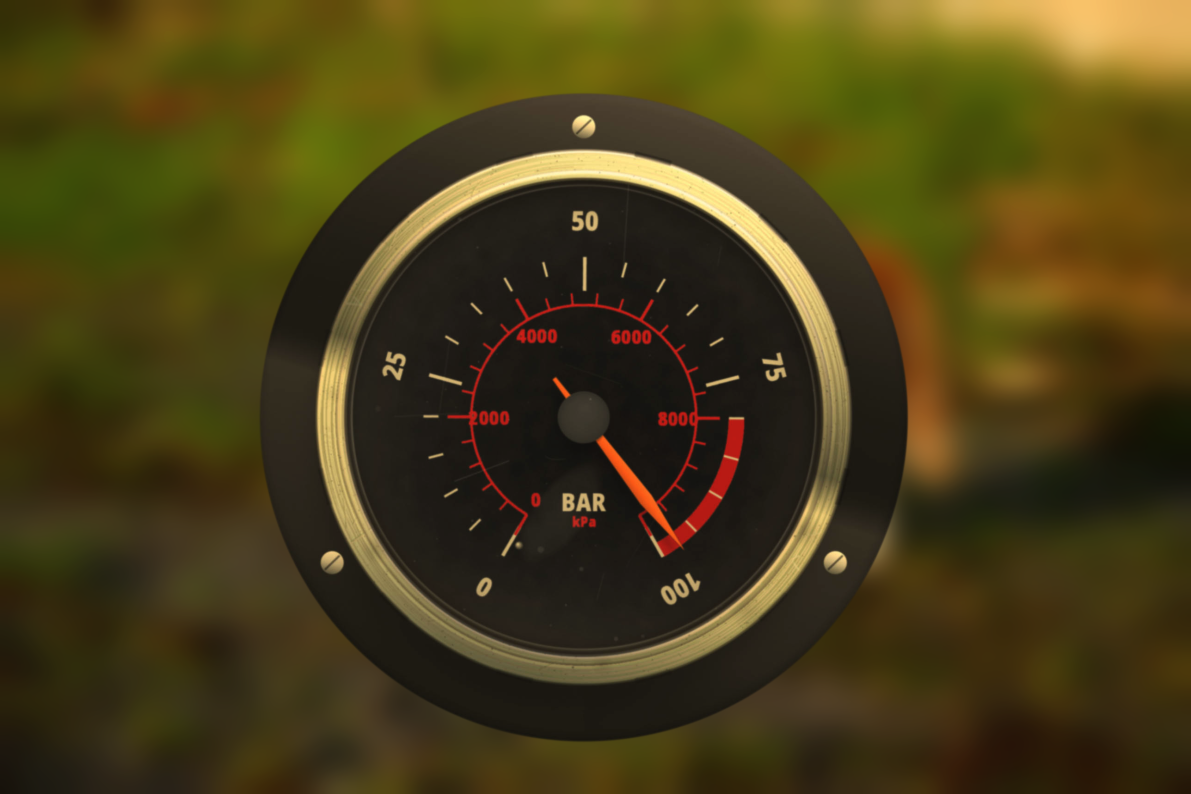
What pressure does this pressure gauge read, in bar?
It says 97.5 bar
